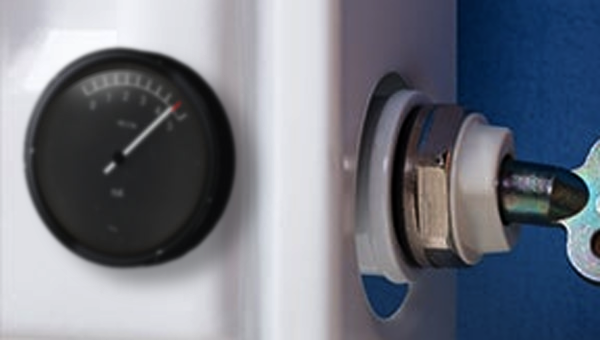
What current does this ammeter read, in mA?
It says 4.5 mA
